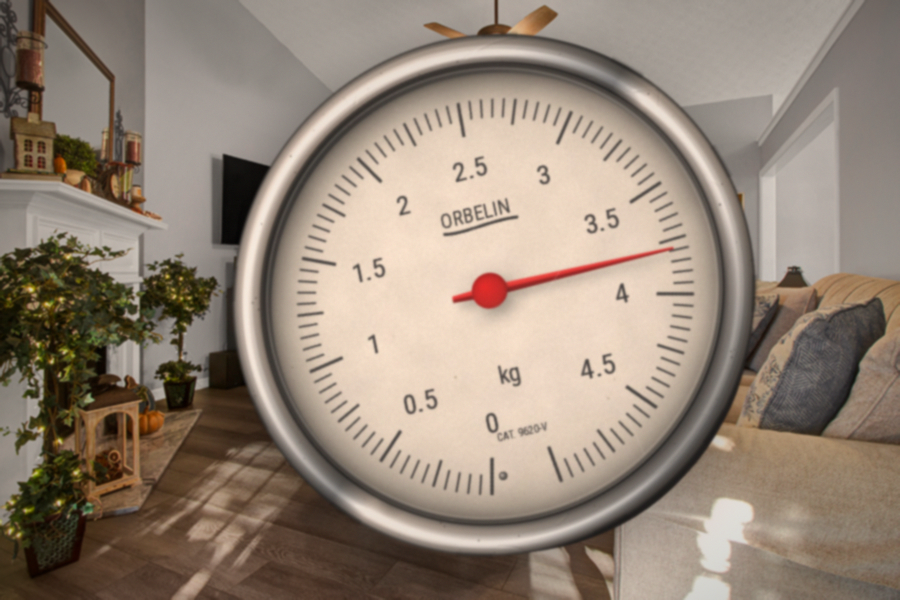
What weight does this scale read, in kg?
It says 3.8 kg
